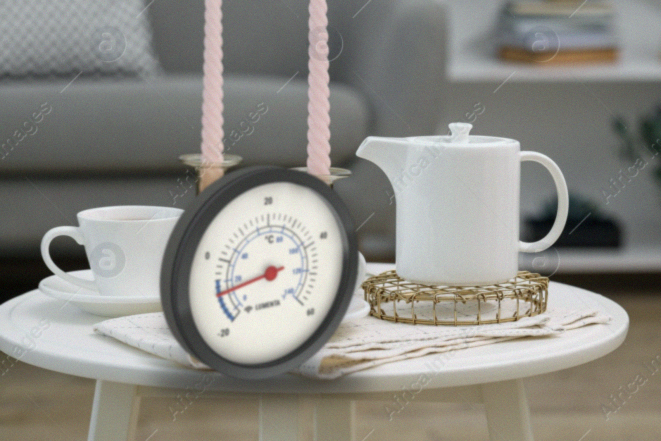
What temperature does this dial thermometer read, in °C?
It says -10 °C
